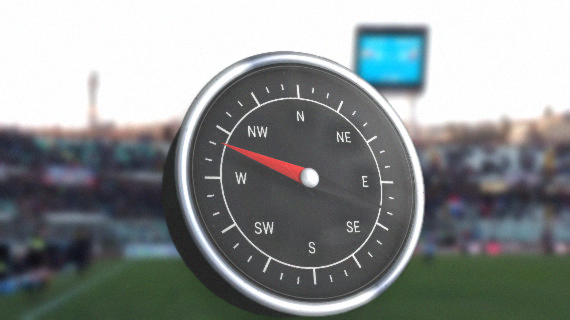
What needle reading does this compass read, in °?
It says 290 °
